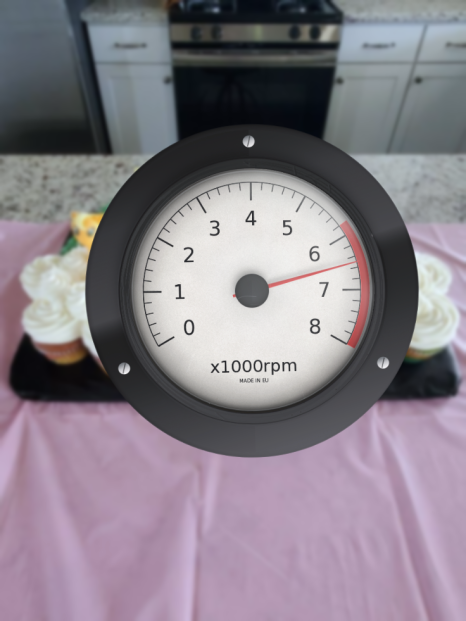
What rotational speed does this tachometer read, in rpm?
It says 6500 rpm
